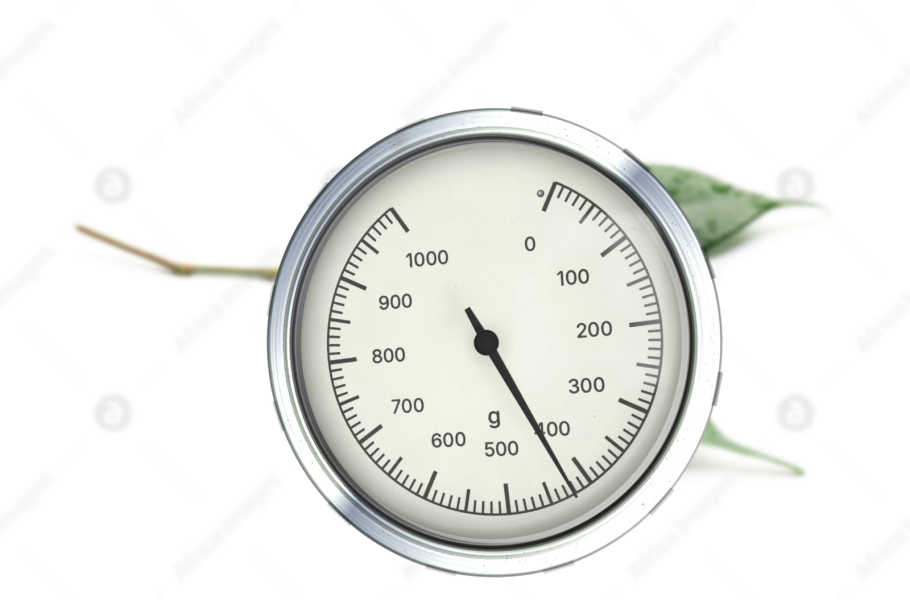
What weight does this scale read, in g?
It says 420 g
